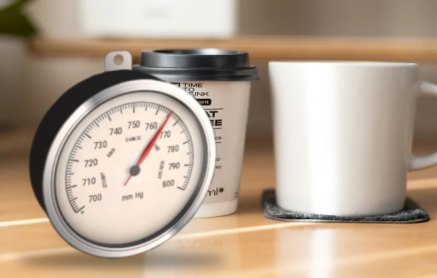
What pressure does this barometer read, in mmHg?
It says 765 mmHg
